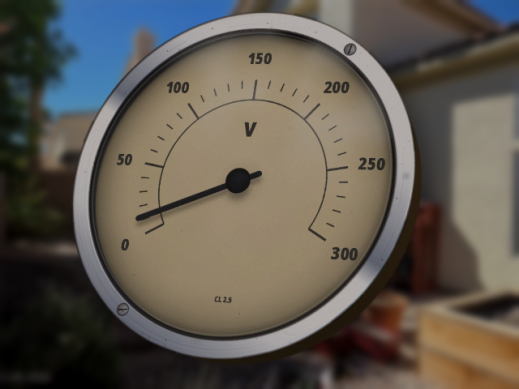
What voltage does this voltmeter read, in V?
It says 10 V
